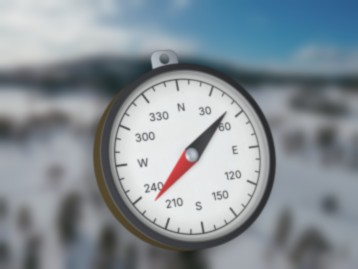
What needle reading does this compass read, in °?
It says 230 °
